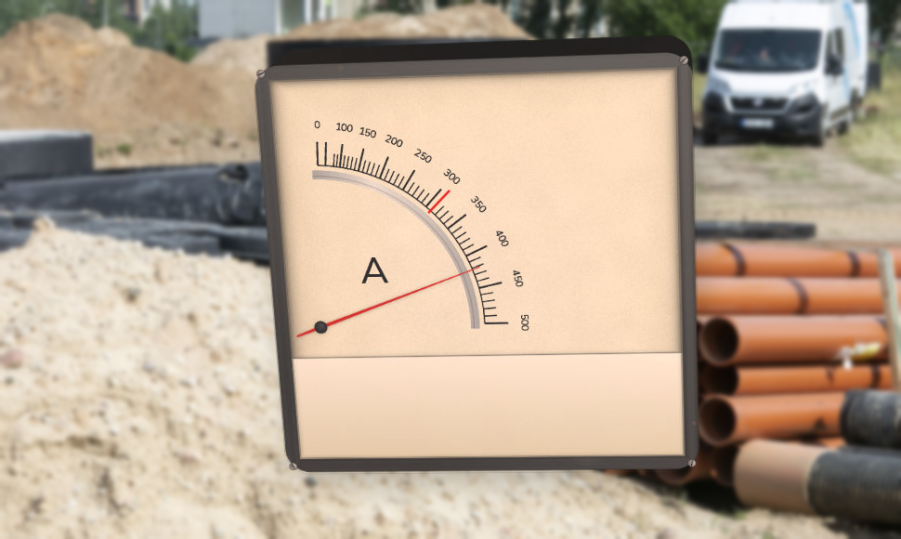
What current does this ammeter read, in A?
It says 420 A
